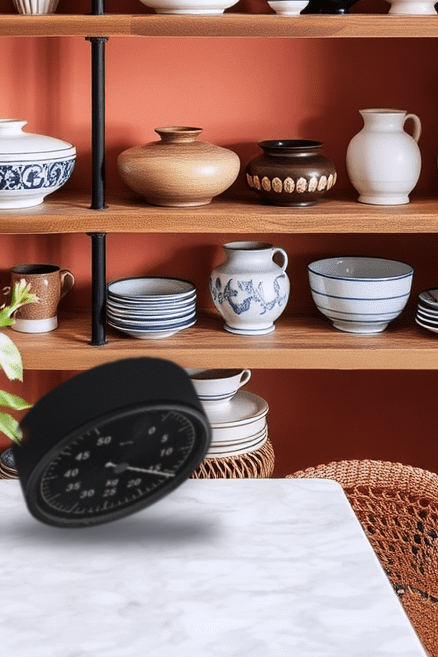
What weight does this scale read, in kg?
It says 15 kg
